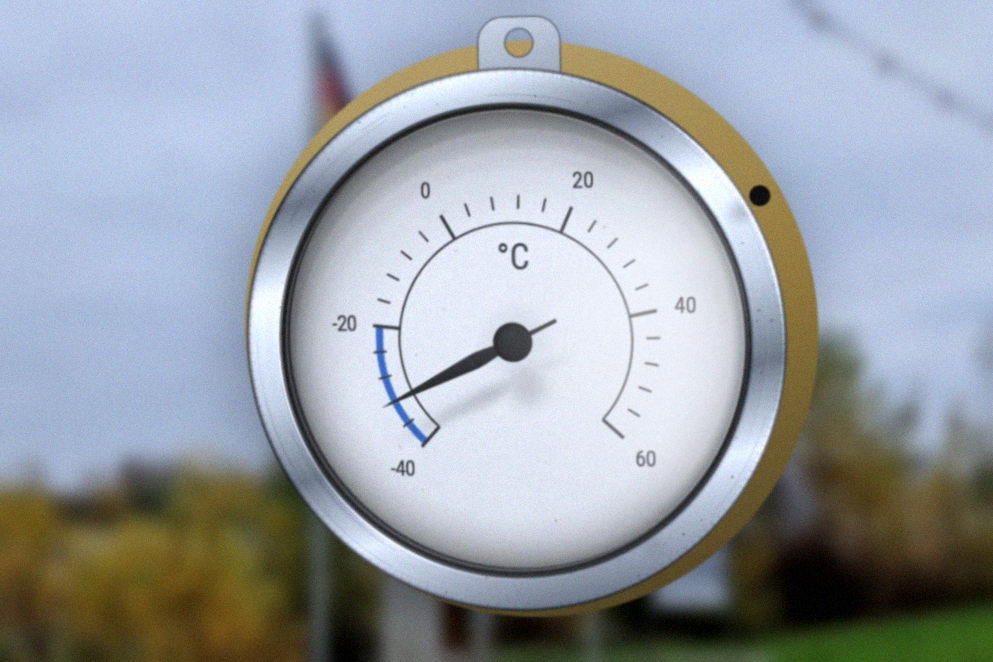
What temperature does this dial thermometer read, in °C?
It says -32 °C
